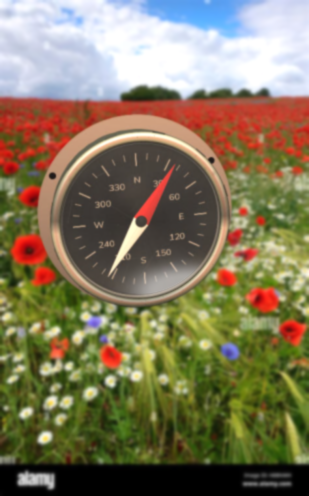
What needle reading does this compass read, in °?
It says 35 °
